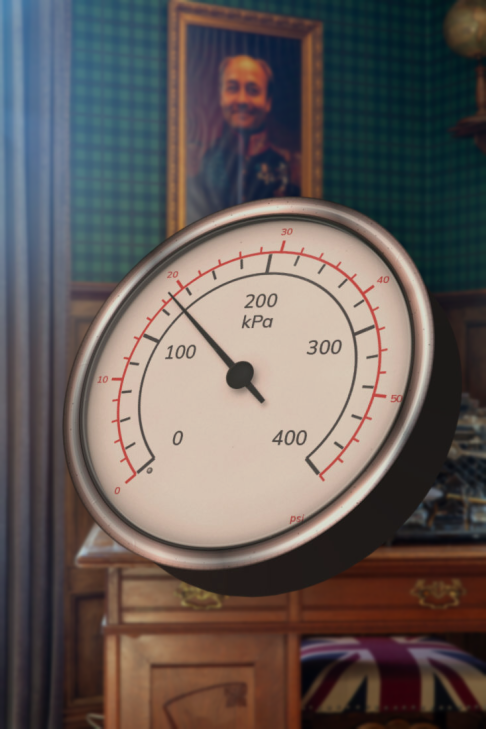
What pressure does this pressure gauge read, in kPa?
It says 130 kPa
